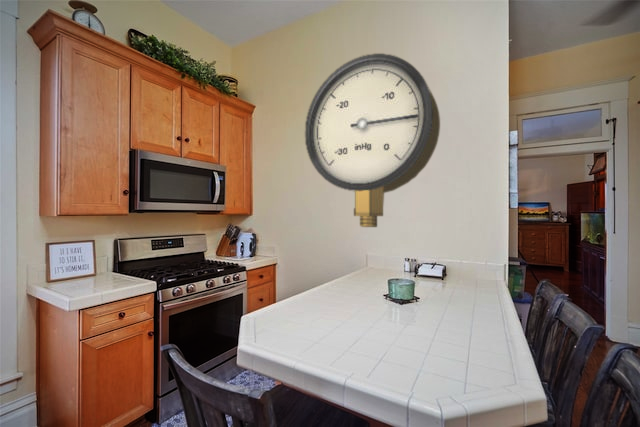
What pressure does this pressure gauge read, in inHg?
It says -5 inHg
